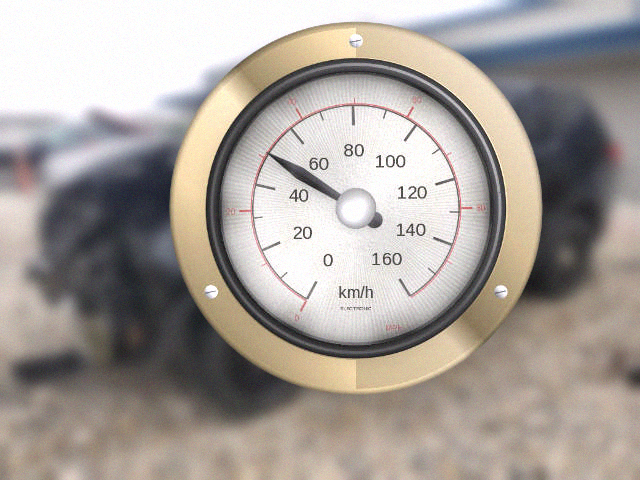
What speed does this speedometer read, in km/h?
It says 50 km/h
